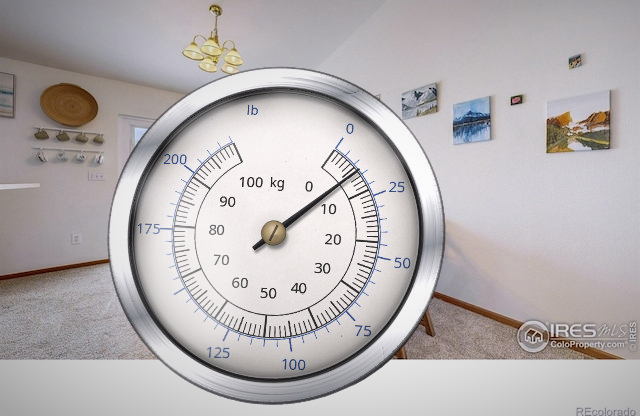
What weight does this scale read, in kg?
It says 6 kg
